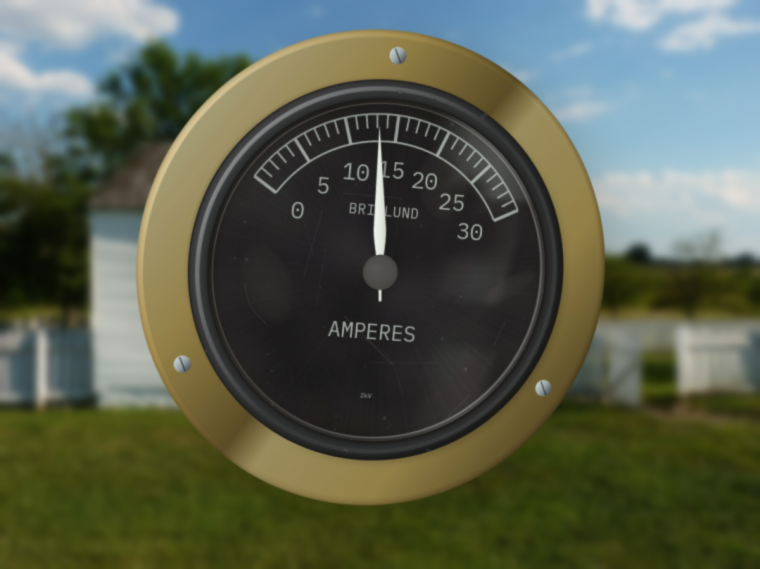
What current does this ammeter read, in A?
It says 13 A
